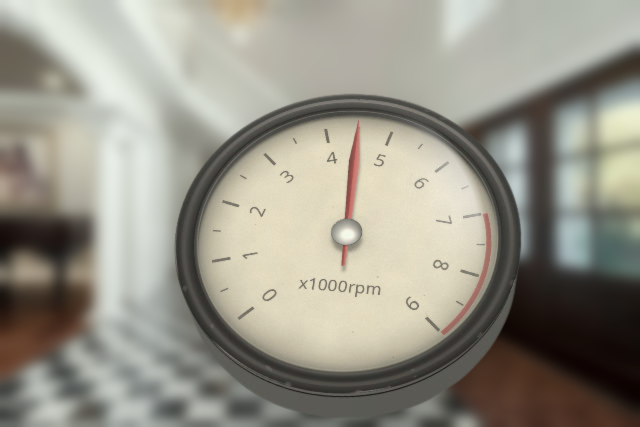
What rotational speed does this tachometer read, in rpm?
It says 4500 rpm
